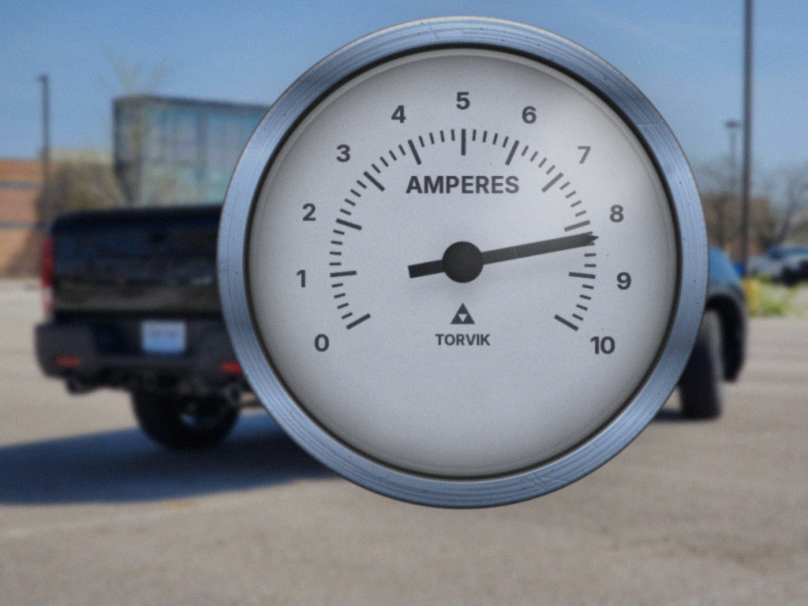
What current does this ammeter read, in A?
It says 8.3 A
